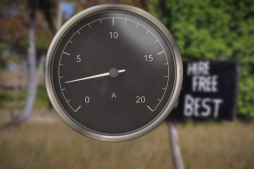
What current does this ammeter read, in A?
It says 2.5 A
